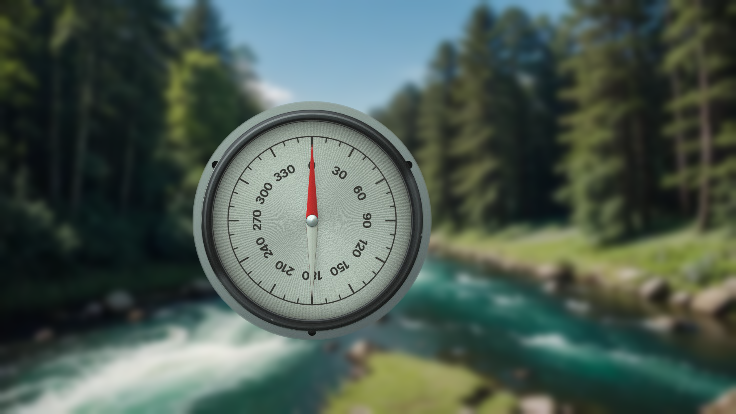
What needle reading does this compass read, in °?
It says 0 °
